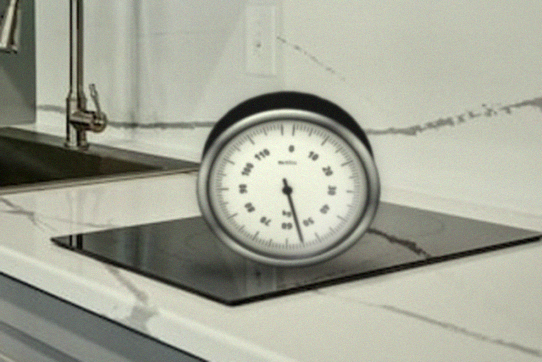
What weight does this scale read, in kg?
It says 55 kg
